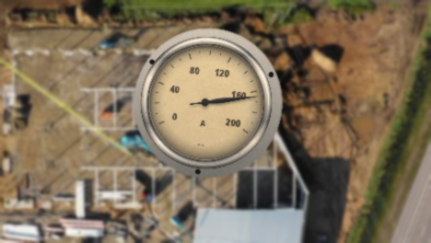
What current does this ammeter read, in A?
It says 165 A
